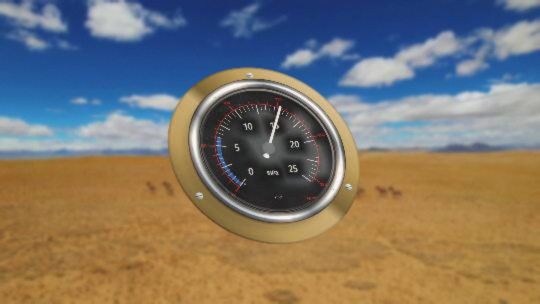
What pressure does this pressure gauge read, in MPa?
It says 15 MPa
